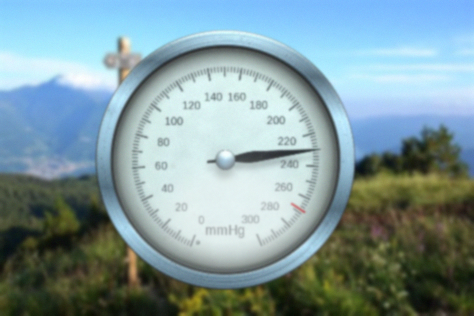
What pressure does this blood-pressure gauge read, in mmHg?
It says 230 mmHg
